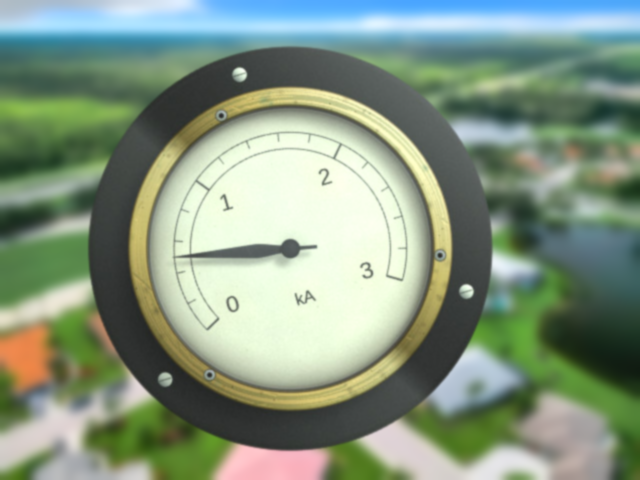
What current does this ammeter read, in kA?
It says 0.5 kA
